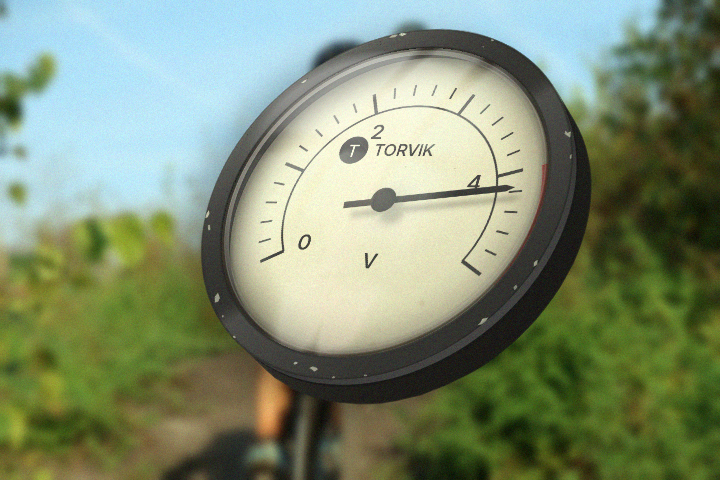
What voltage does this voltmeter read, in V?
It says 4.2 V
